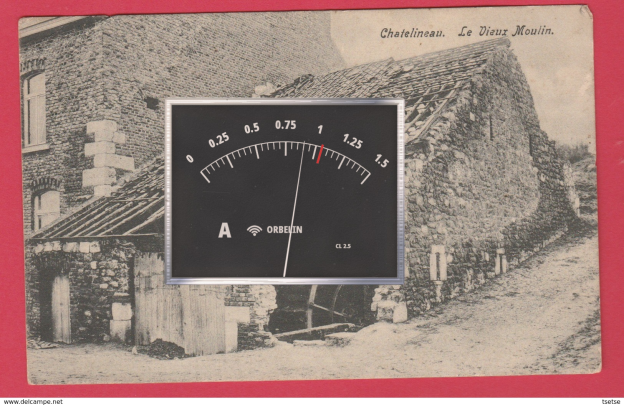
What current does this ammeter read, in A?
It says 0.9 A
